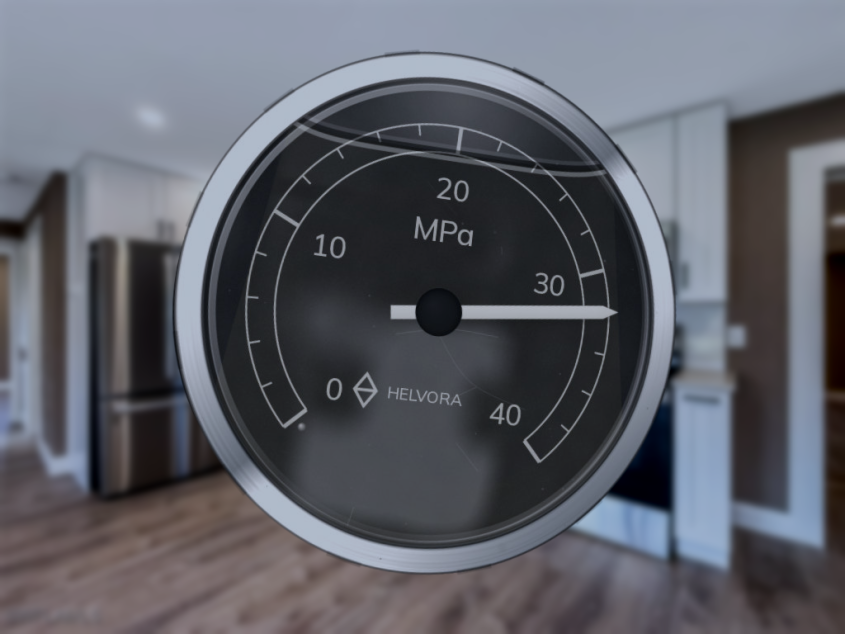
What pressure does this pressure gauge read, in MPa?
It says 32 MPa
